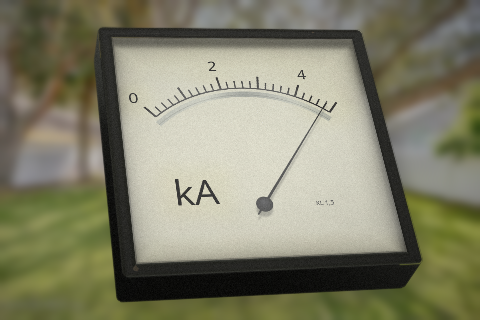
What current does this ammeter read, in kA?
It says 4.8 kA
